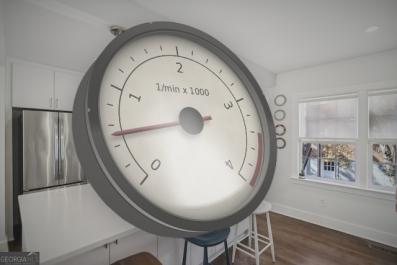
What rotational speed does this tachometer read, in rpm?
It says 500 rpm
